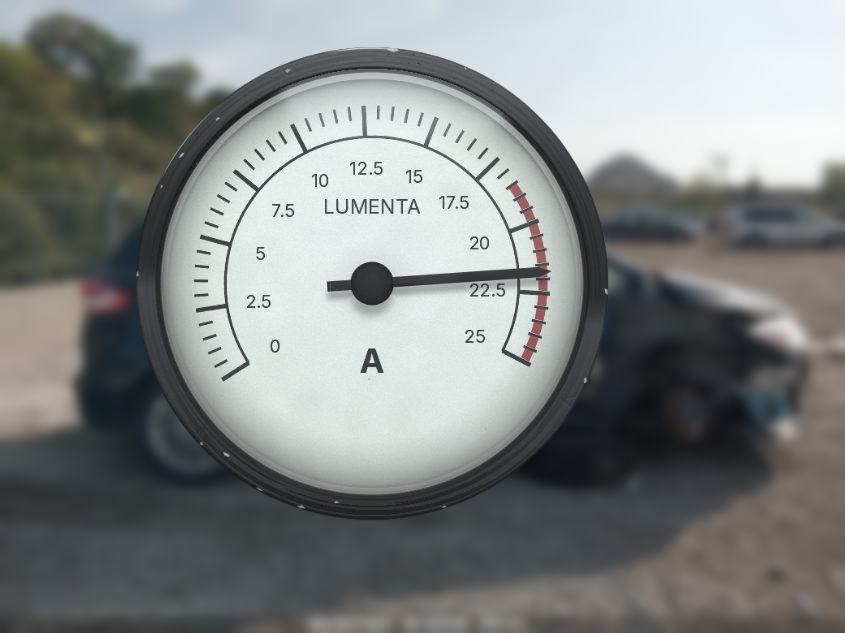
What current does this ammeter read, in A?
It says 21.75 A
